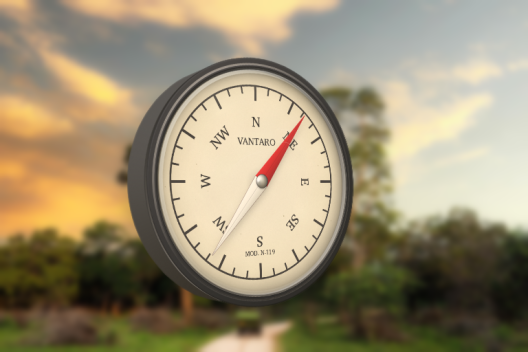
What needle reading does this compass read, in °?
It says 40 °
